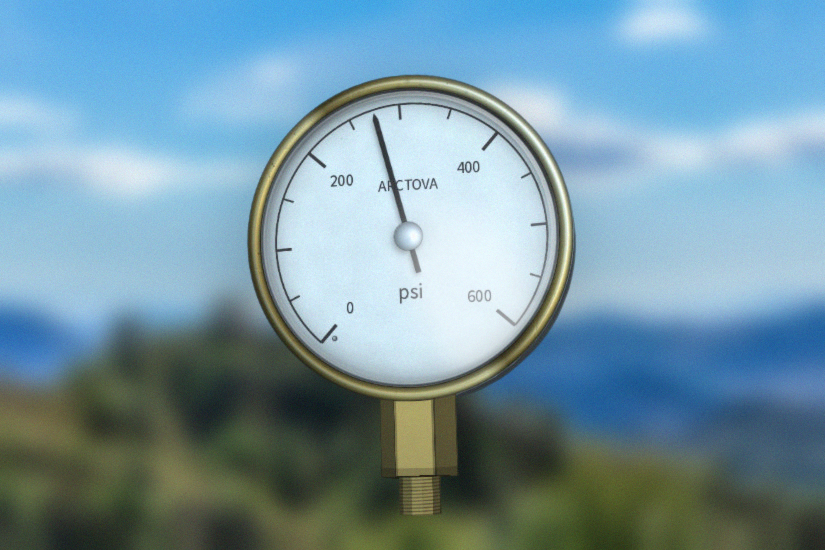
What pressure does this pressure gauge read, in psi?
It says 275 psi
